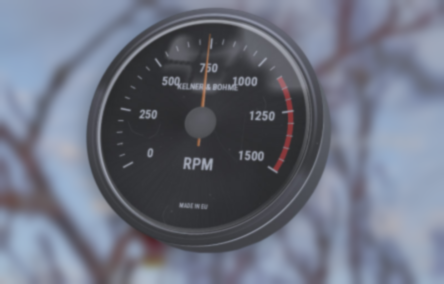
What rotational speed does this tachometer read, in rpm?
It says 750 rpm
